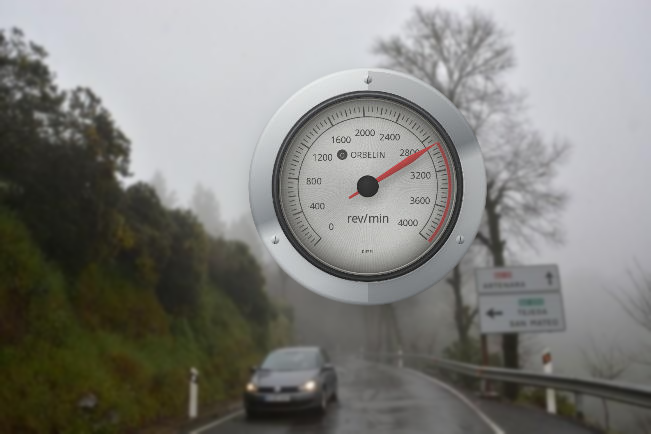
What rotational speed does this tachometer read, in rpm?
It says 2900 rpm
